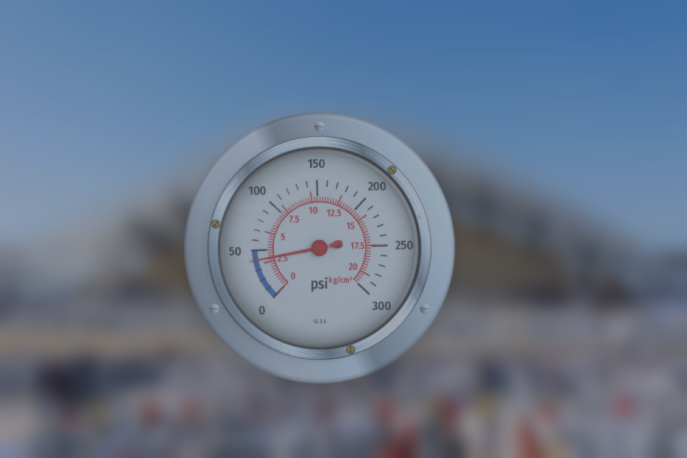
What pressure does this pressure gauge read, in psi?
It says 40 psi
